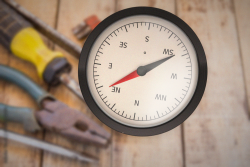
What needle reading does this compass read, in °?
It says 55 °
